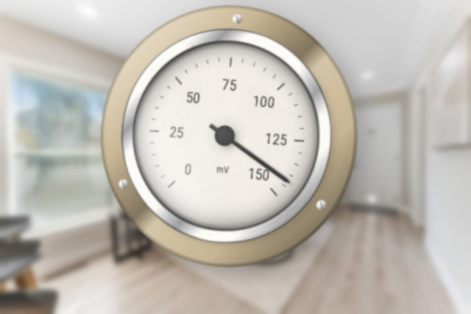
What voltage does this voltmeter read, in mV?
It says 142.5 mV
